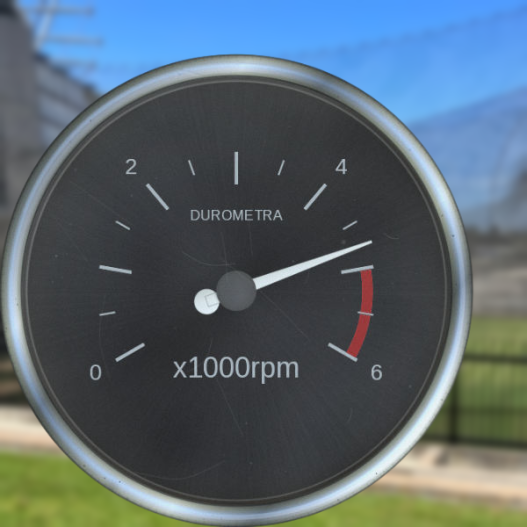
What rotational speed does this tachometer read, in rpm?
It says 4750 rpm
